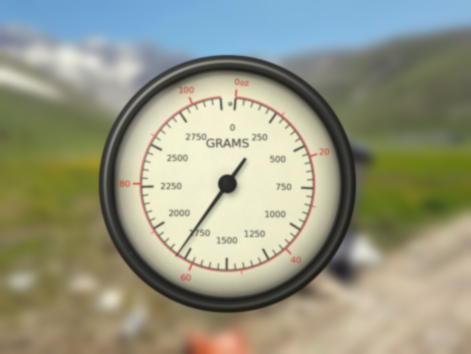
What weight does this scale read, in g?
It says 1800 g
